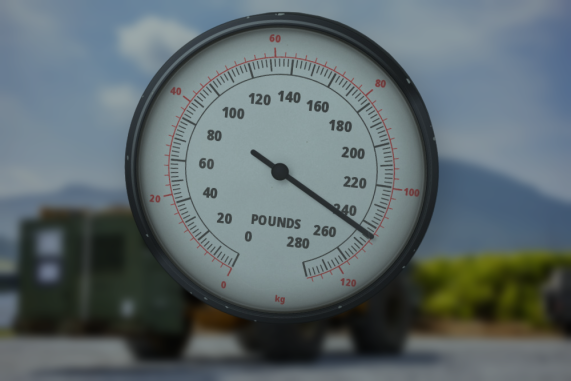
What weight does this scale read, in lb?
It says 244 lb
